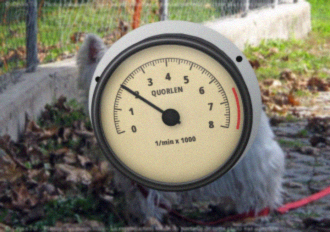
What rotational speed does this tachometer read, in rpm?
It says 2000 rpm
